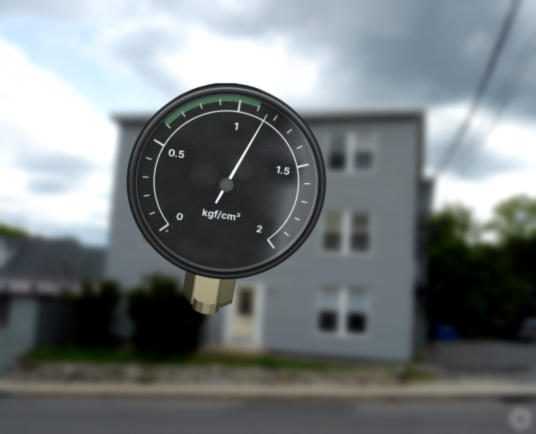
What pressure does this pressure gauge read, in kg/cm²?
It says 1.15 kg/cm²
